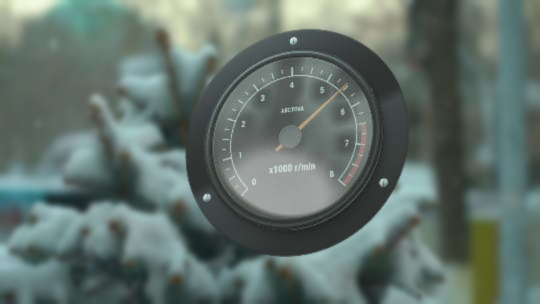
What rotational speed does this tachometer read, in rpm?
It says 5500 rpm
